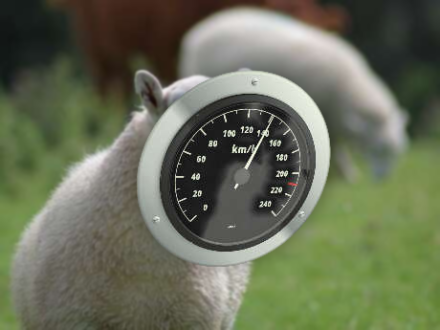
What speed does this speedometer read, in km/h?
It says 140 km/h
